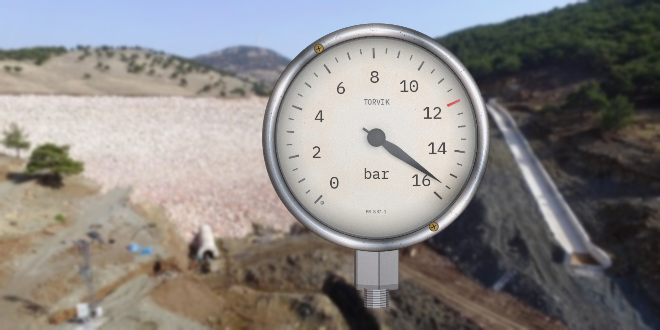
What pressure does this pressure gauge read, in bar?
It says 15.5 bar
